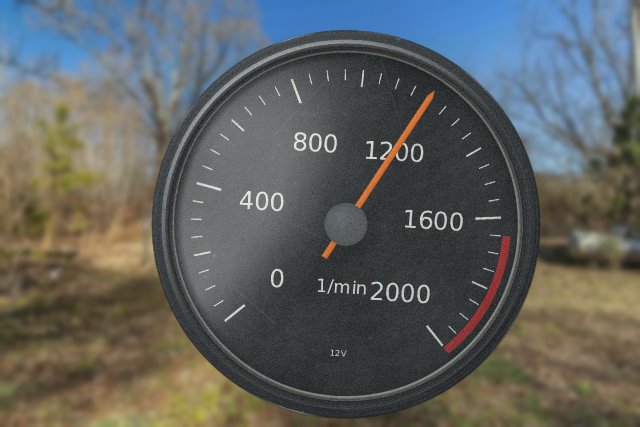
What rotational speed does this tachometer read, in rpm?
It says 1200 rpm
